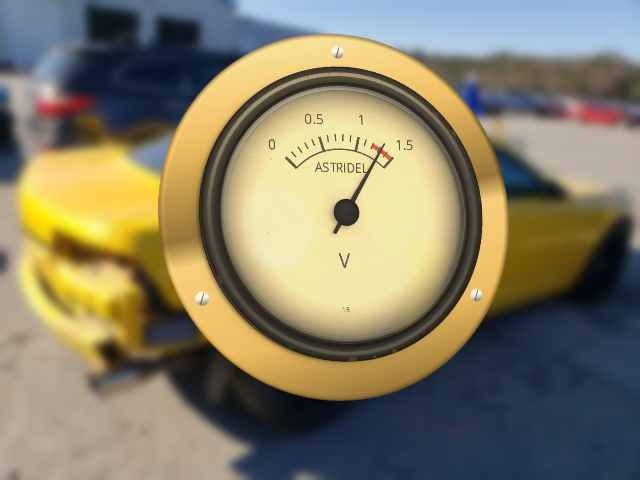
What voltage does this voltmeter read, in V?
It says 1.3 V
